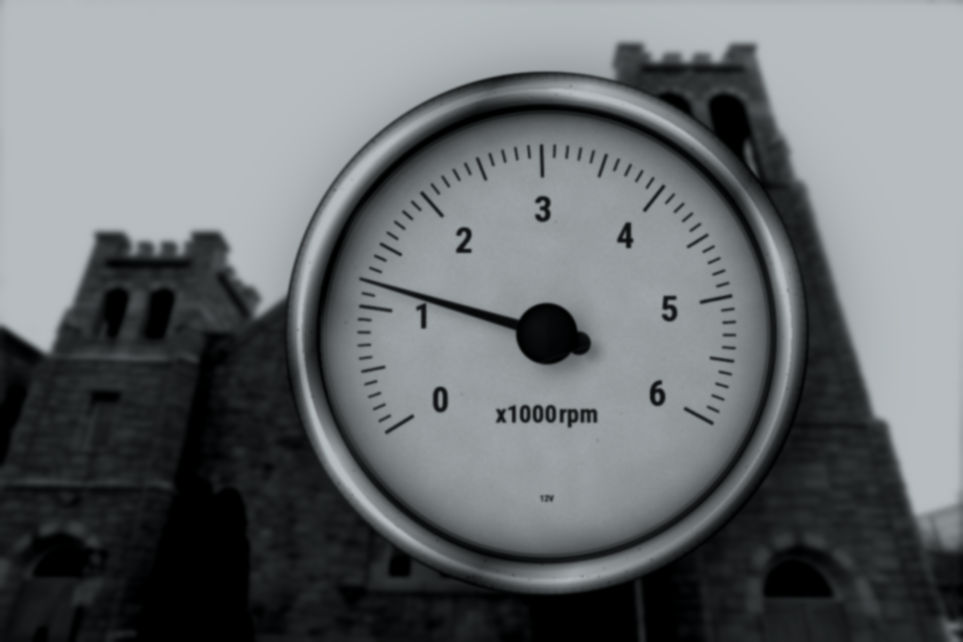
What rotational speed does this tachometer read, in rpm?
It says 1200 rpm
